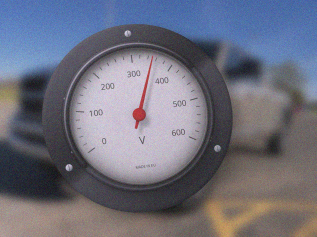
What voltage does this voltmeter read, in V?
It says 350 V
